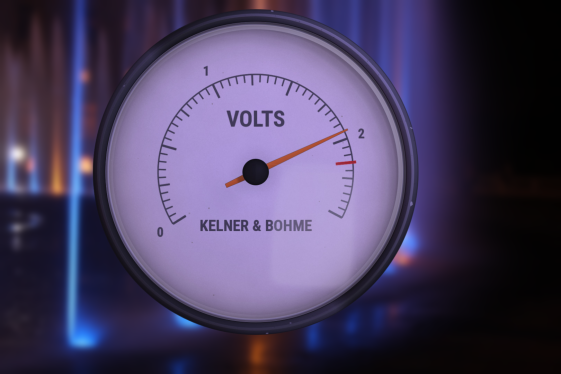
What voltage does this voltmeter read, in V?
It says 1.95 V
